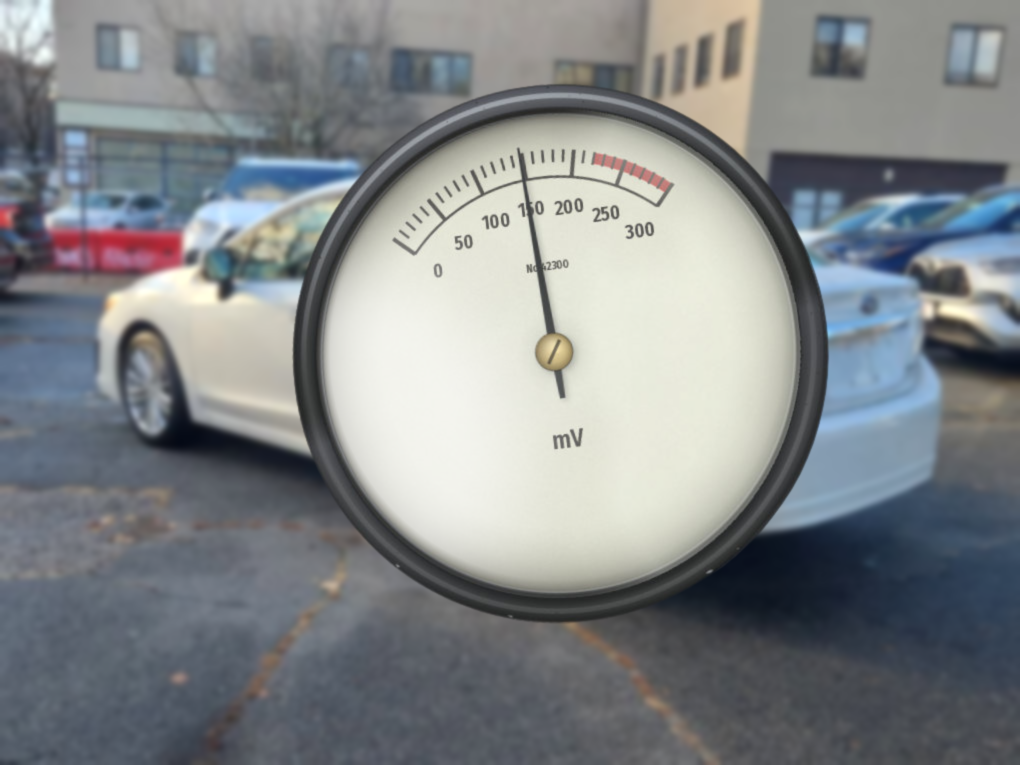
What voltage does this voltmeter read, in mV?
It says 150 mV
